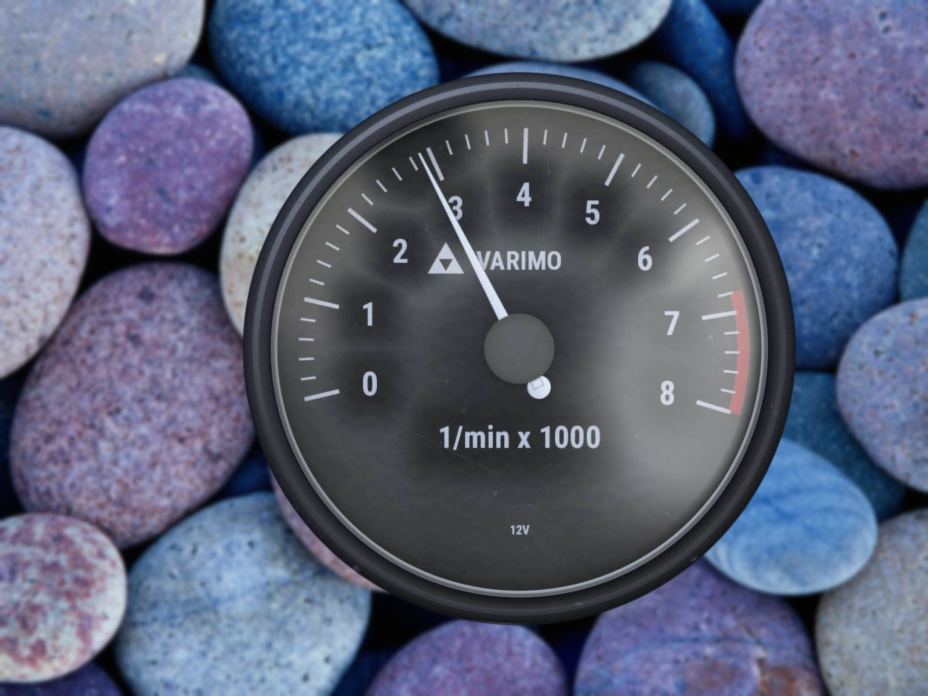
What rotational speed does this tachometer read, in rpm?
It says 2900 rpm
